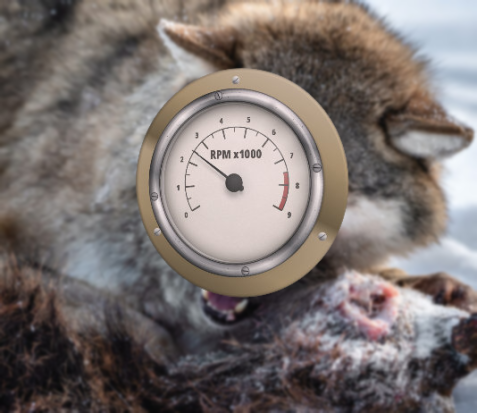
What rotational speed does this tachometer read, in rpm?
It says 2500 rpm
